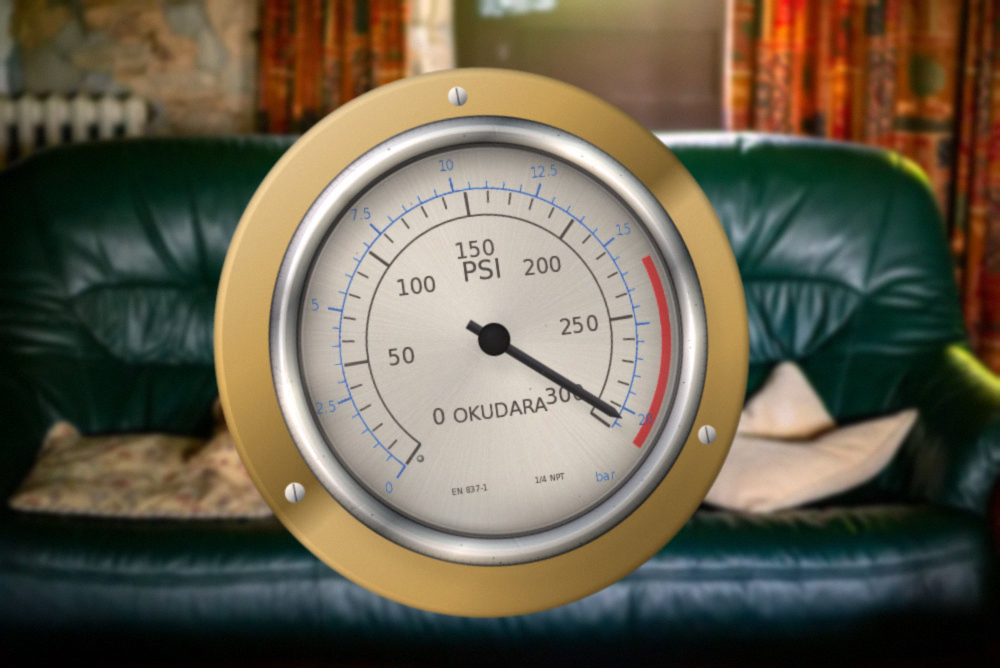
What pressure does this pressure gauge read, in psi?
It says 295 psi
